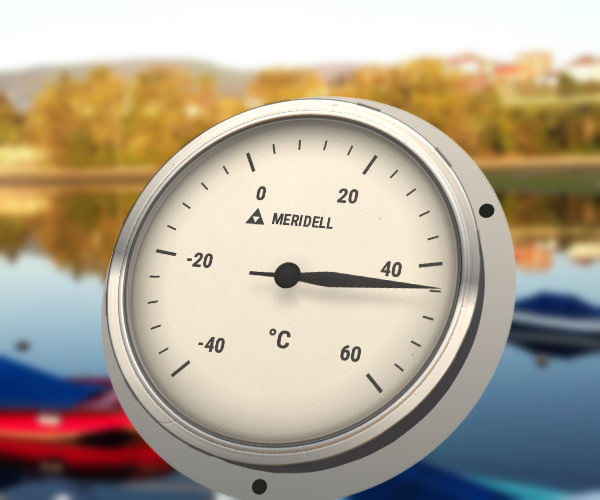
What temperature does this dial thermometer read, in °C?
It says 44 °C
